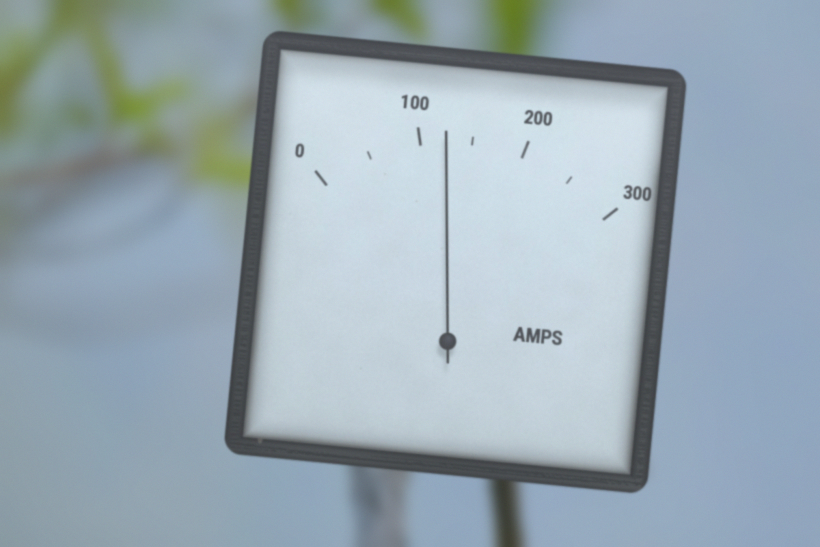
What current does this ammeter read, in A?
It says 125 A
